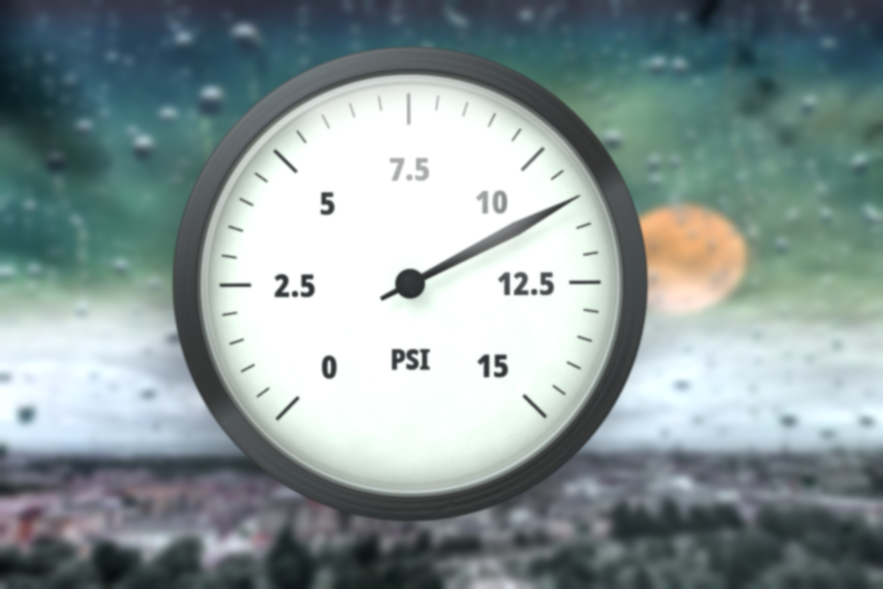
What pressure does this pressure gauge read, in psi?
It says 11 psi
